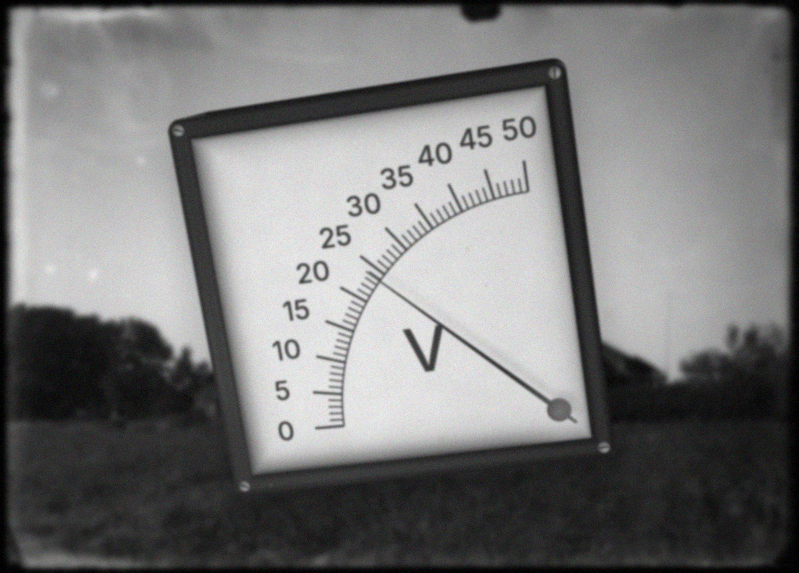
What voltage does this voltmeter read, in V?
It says 24 V
